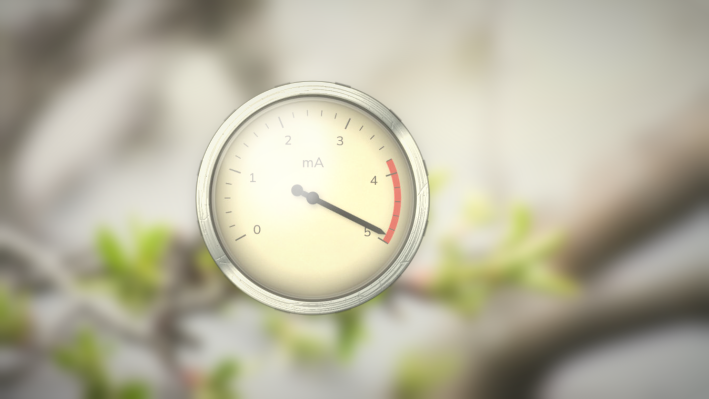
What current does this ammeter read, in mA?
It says 4.9 mA
